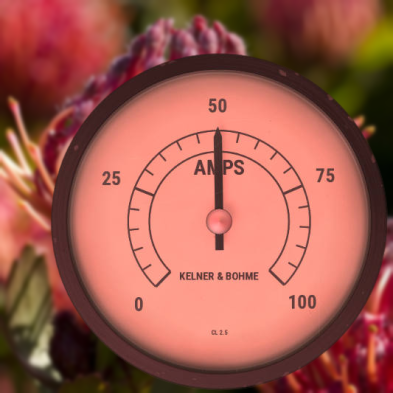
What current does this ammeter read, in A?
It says 50 A
